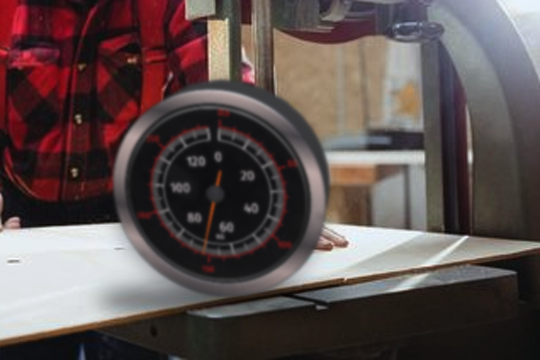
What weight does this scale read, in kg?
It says 70 kg
